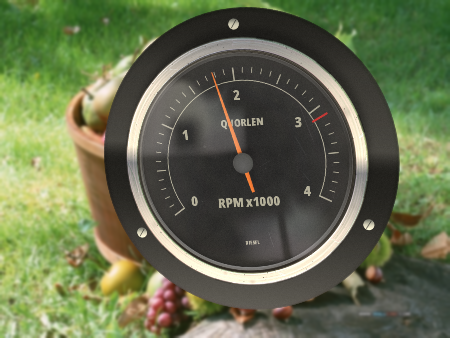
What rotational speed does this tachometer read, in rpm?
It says 1800 rpm
